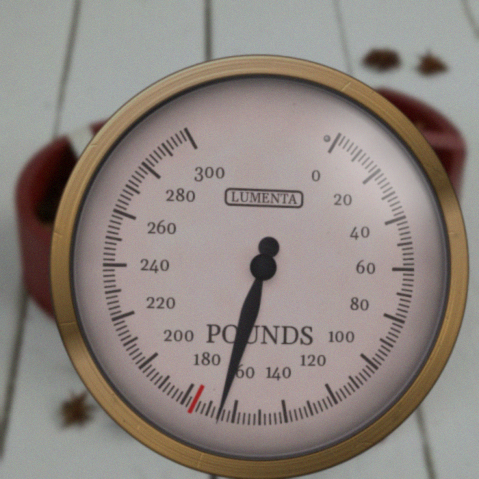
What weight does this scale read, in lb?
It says 166 lb
